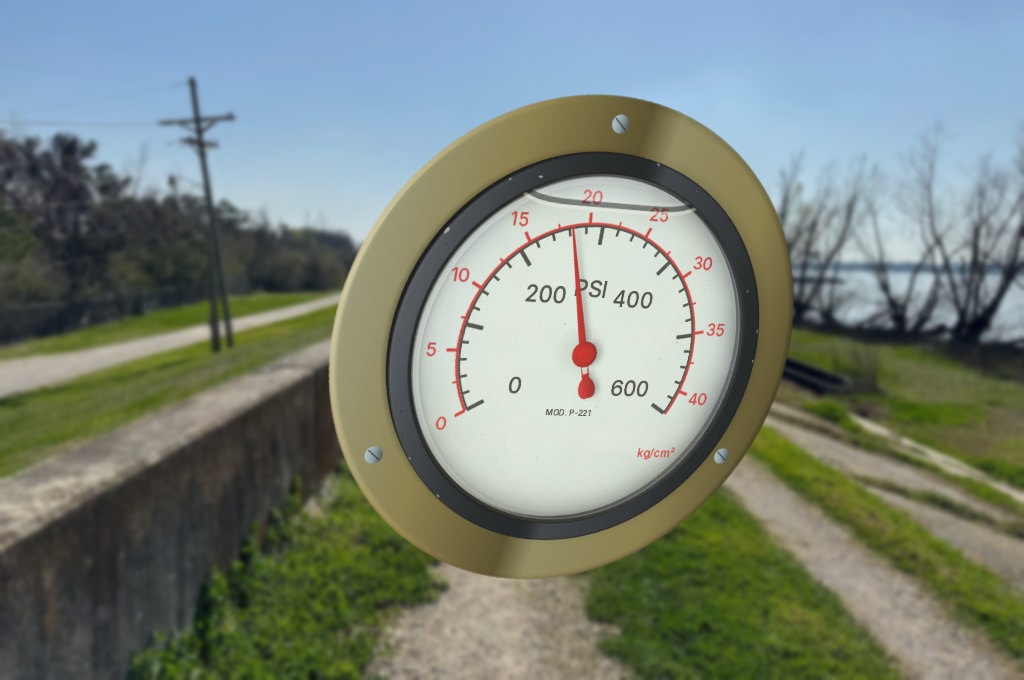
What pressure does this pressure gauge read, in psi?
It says 260 psi
